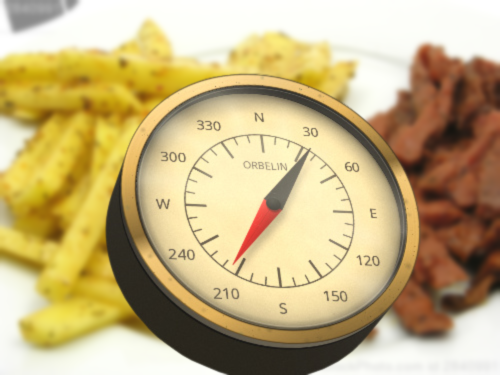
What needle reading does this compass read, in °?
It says 215 °
